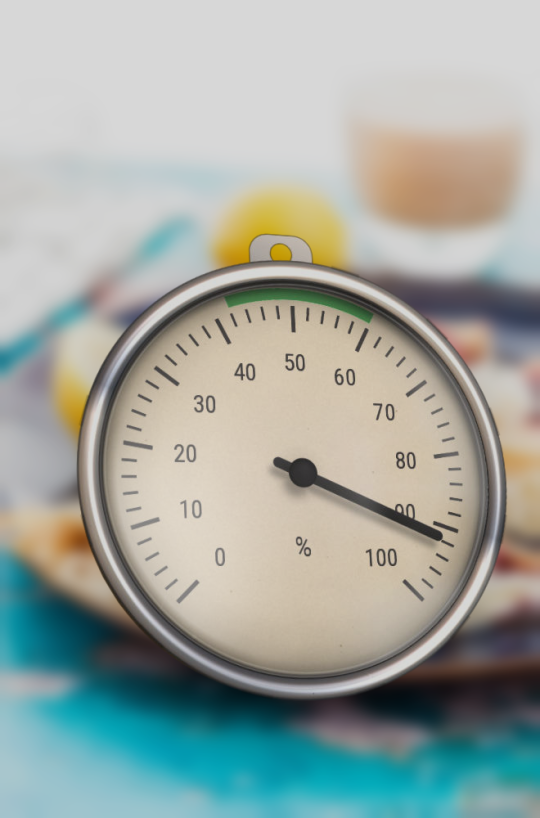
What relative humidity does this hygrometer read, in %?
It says 92 %
